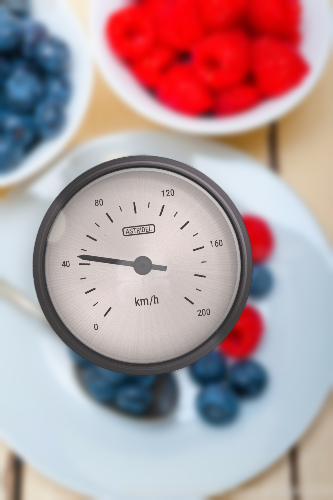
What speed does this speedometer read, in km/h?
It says 45 km/h
